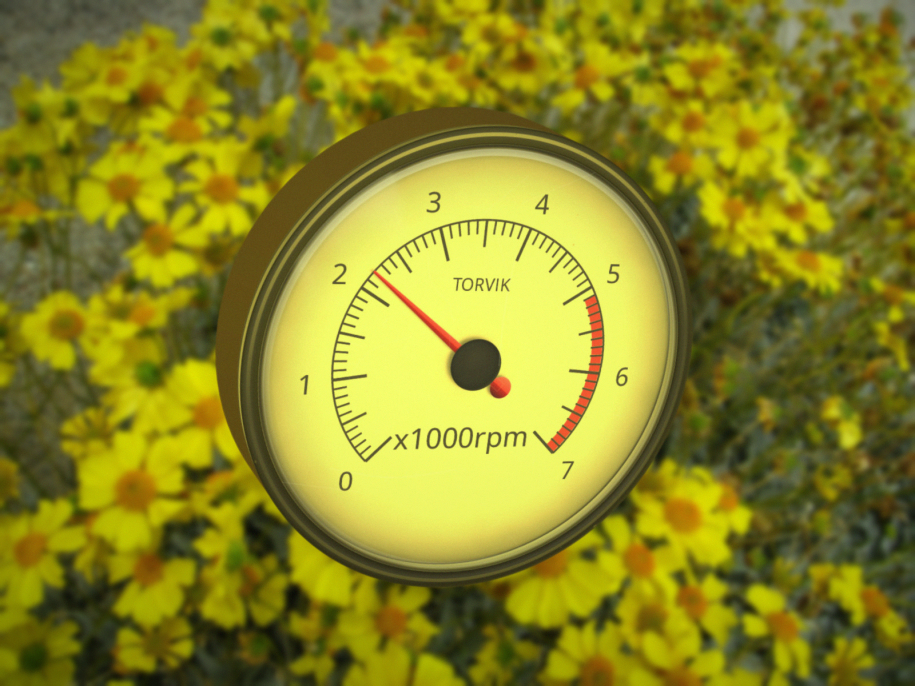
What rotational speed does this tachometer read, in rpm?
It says 2200 rpm
